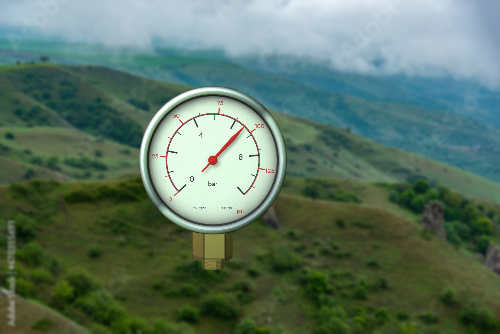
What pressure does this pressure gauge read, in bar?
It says 6.5 bar
